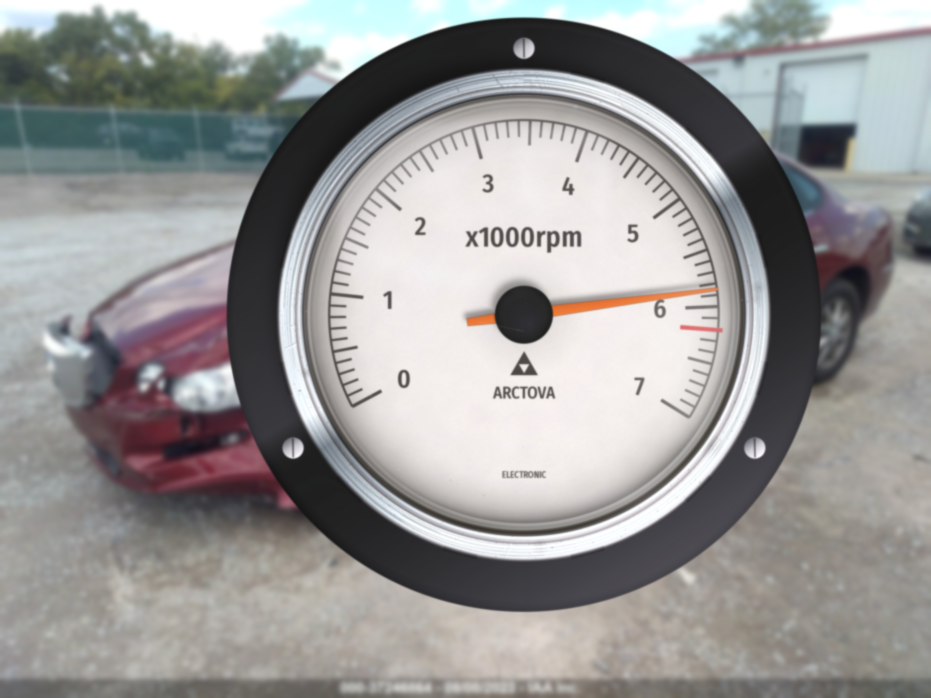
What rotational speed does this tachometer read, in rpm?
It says 5850 rpm
